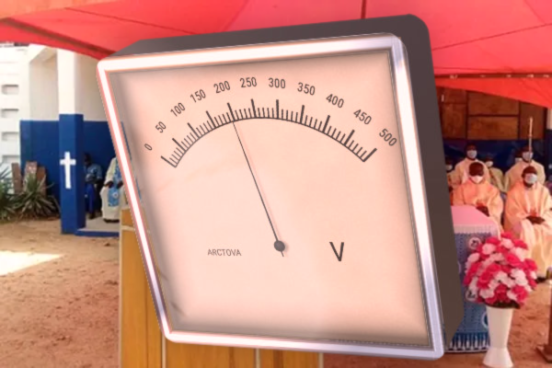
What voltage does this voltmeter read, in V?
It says 200 V
